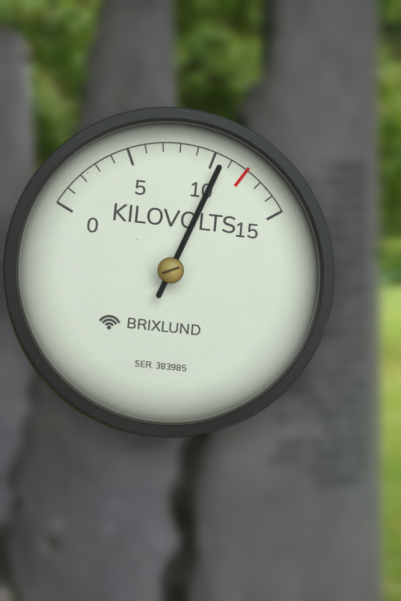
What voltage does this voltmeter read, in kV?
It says 10.5 kV
